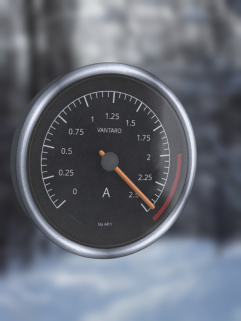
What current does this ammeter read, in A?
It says 2.45 A
